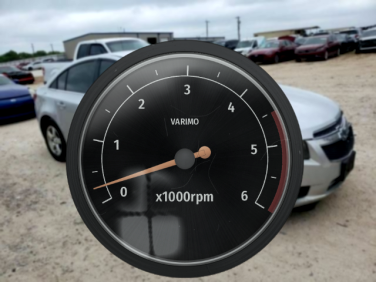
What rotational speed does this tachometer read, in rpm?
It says 250 rpm
